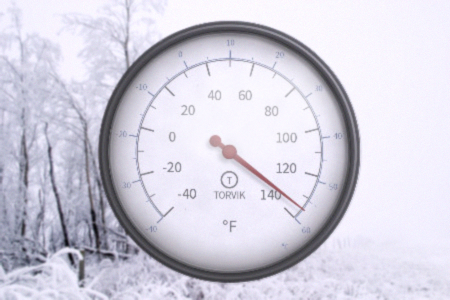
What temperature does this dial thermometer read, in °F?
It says 135 °F
